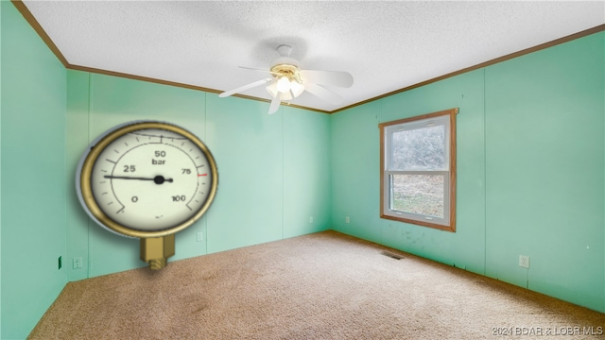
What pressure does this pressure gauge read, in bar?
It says 17.5 bar
